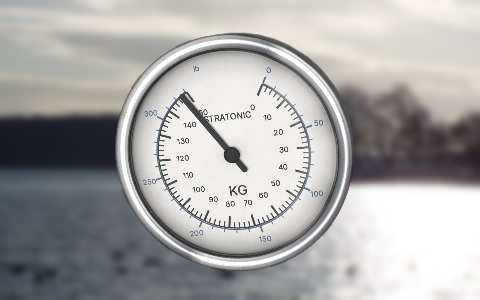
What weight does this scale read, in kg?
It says 148 kg
